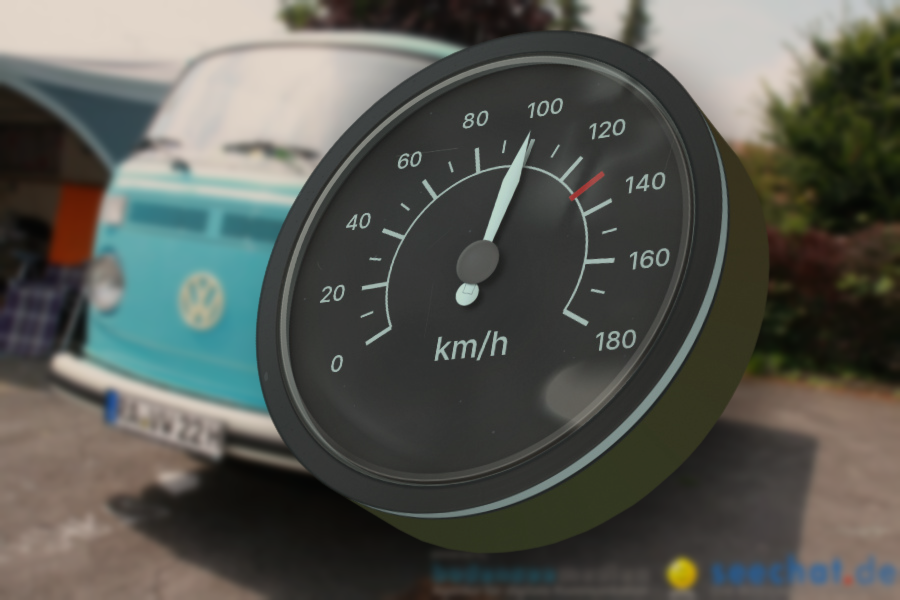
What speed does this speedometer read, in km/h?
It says 100 km/h
